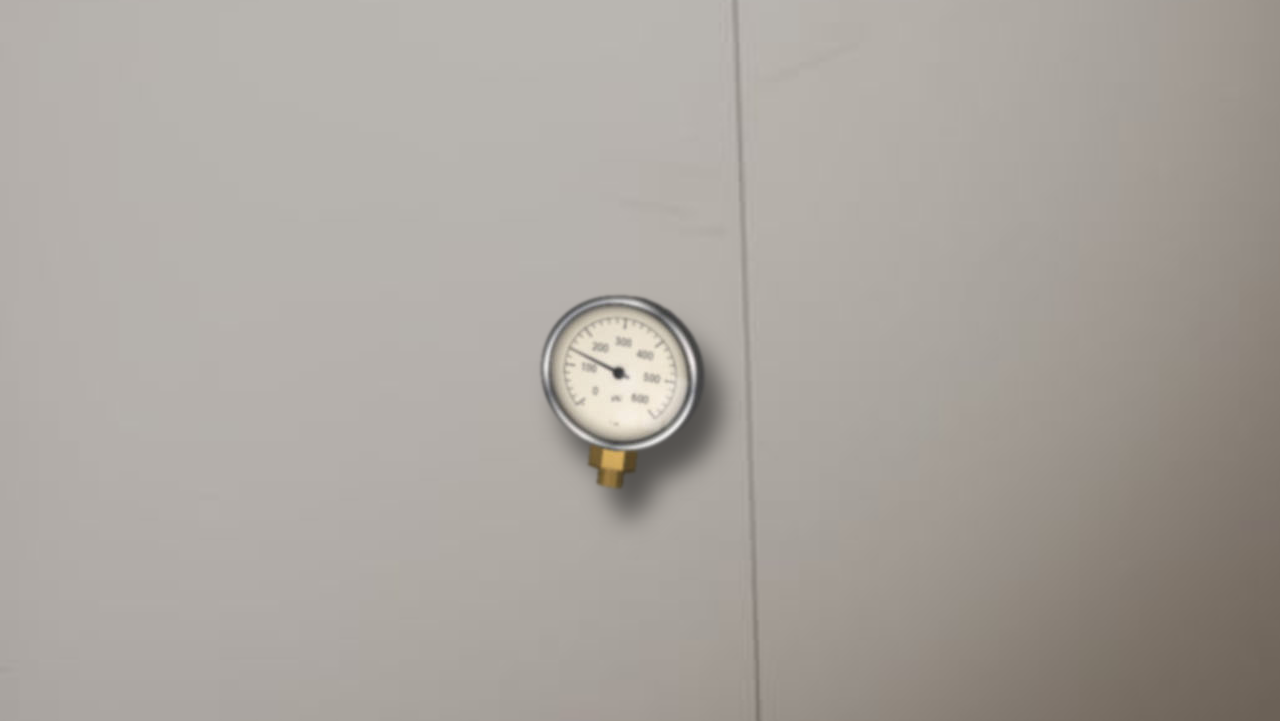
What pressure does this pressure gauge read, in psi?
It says 140 psi
